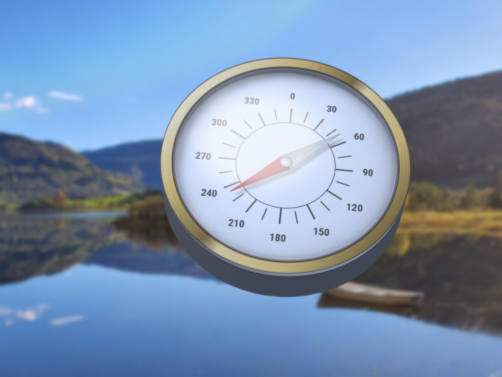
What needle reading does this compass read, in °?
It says 232.5 °
